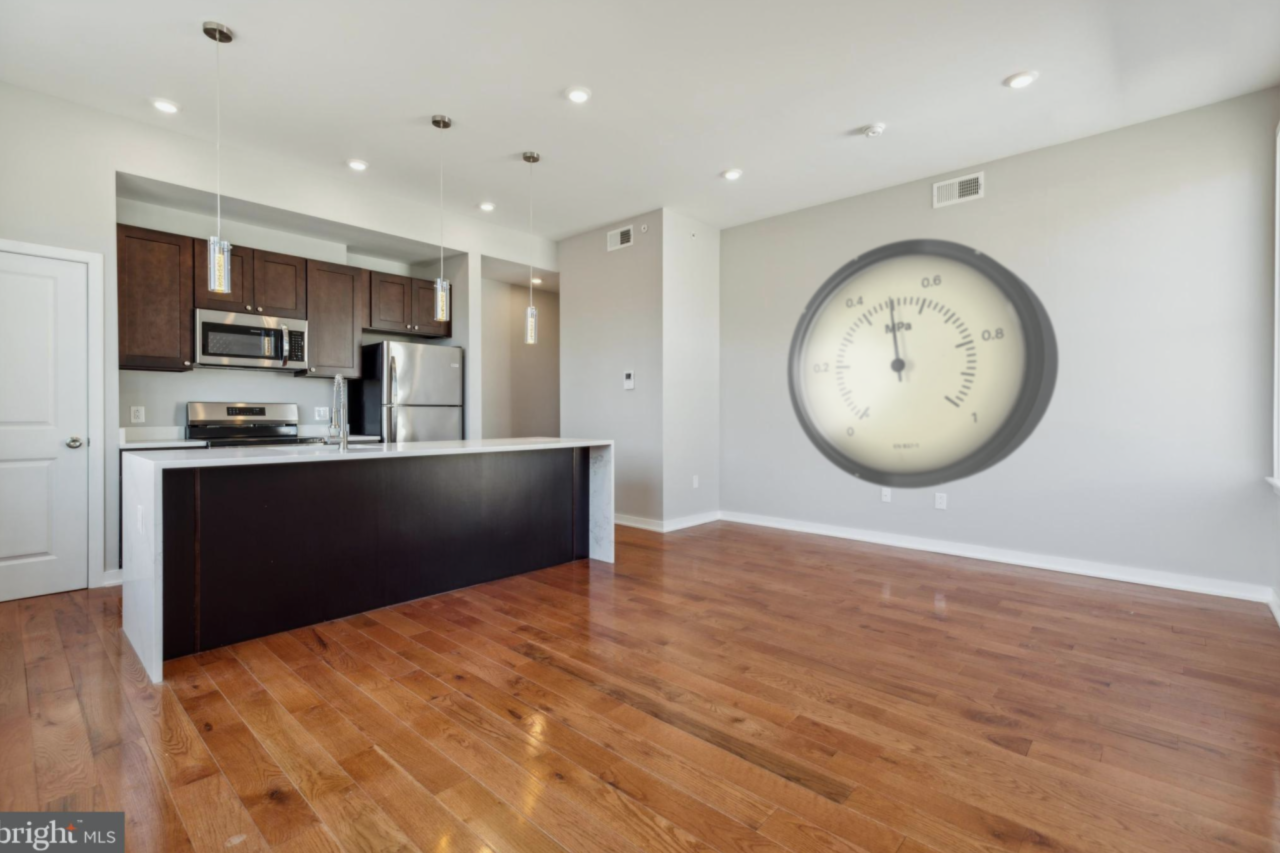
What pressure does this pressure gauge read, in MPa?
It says 0.5 MPa
